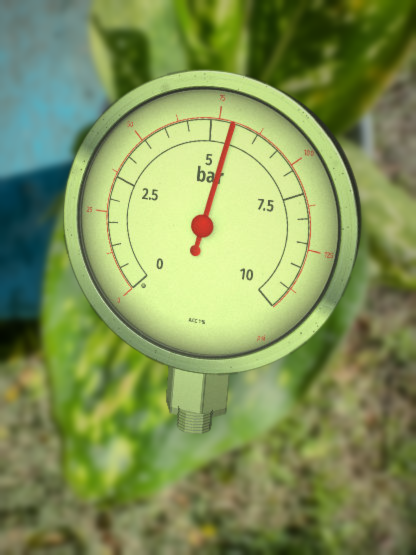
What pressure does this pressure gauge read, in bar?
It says 5.5 bar
